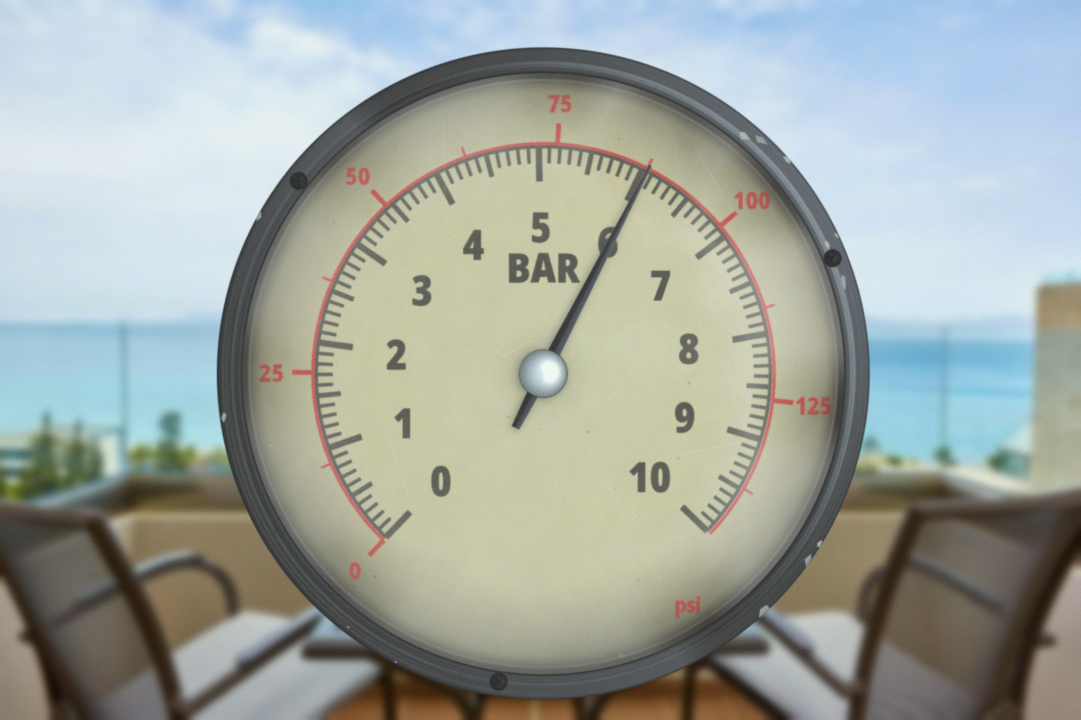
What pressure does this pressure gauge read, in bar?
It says 6.05 bar
